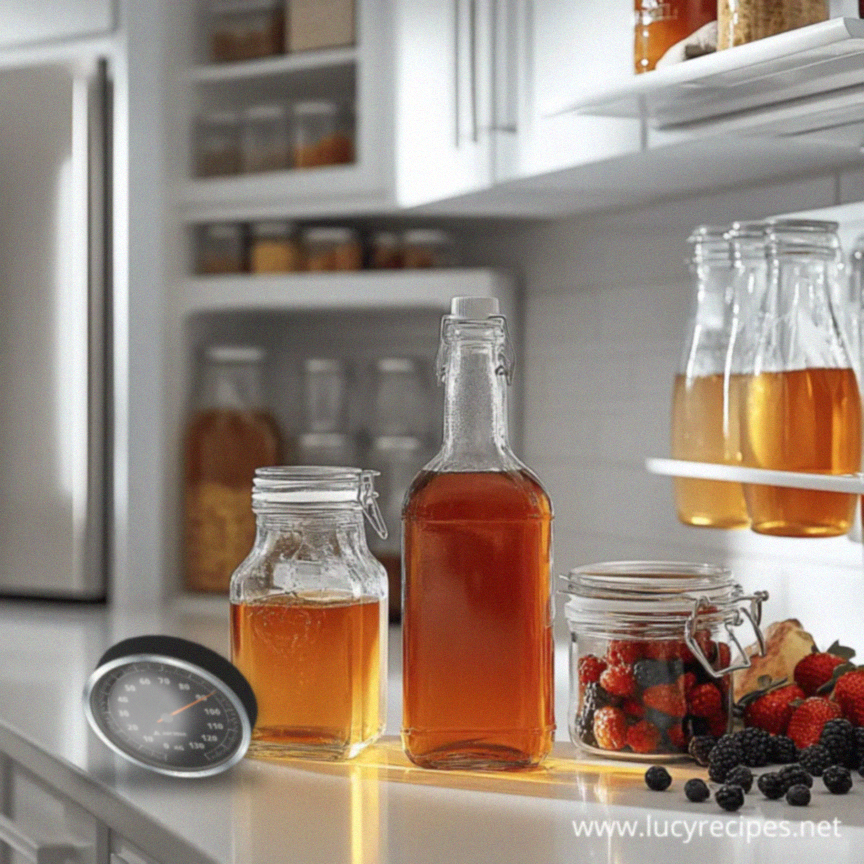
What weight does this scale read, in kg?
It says 90 kg
